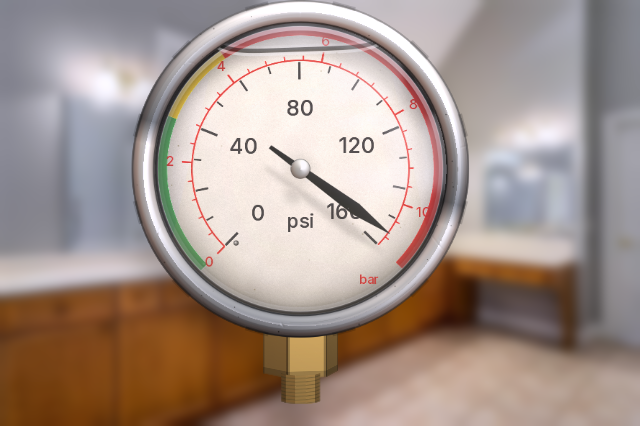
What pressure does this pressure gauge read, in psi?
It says 155 psi
